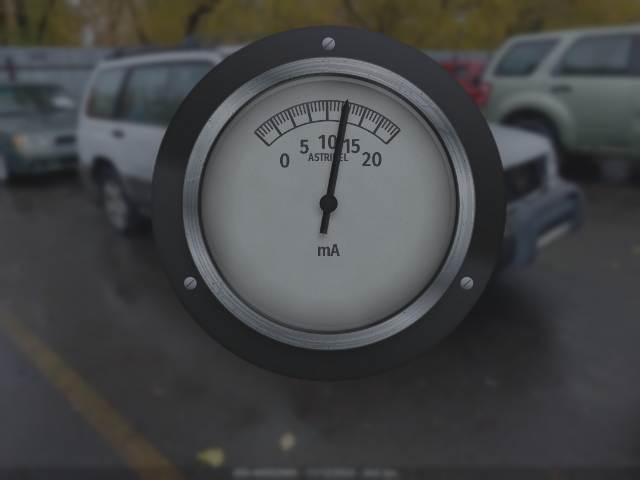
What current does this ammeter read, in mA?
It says 12.5 mA
